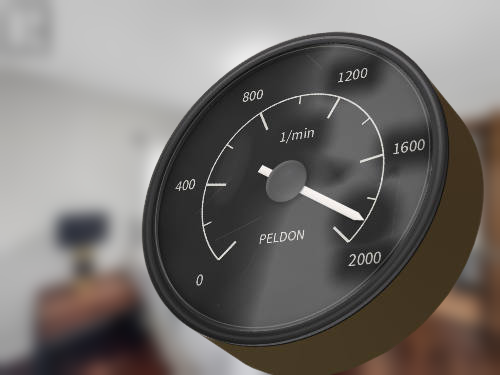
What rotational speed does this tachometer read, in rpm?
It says 1900 rpm
